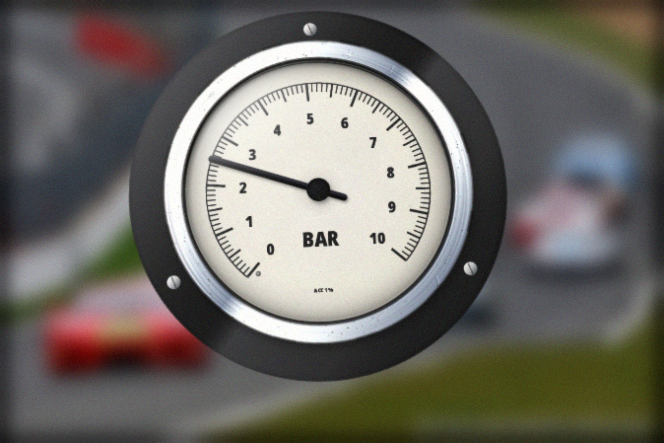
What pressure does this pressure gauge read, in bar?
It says 2.5 bar
